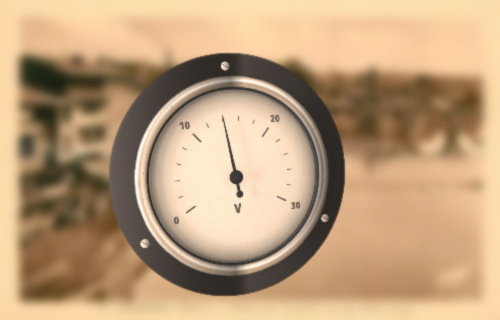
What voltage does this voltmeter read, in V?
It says 14 V
